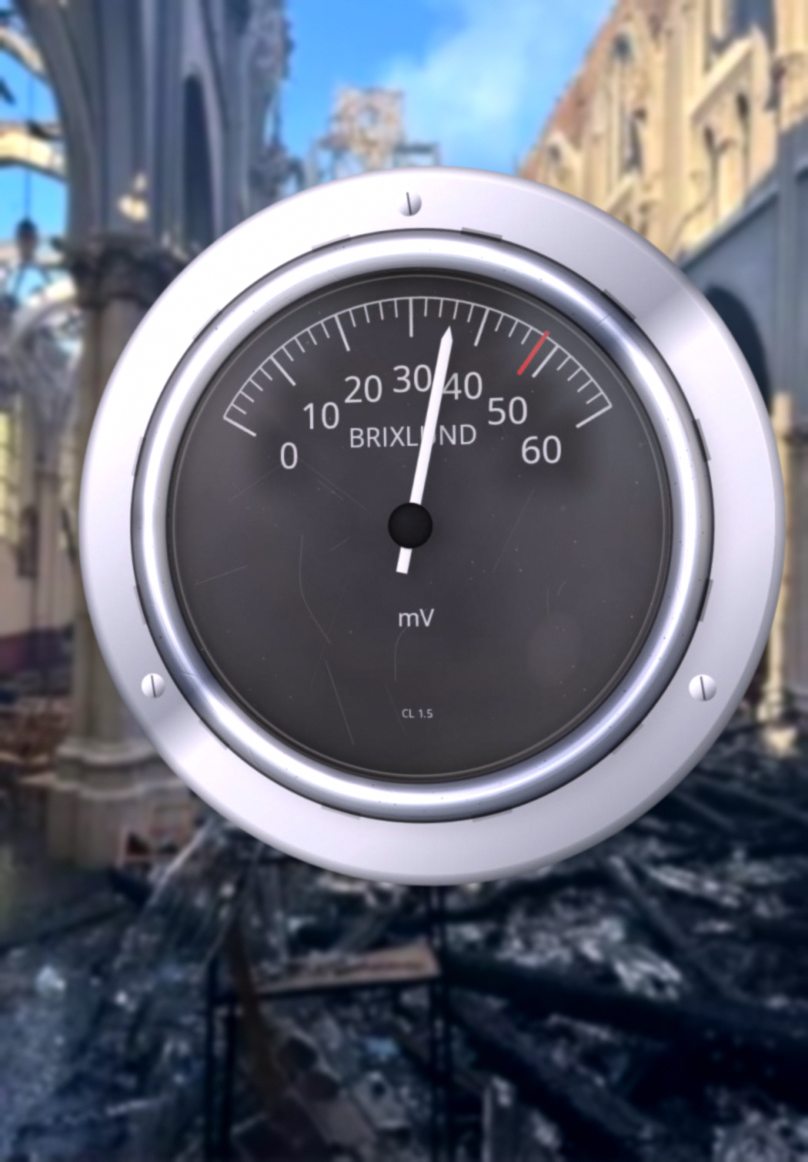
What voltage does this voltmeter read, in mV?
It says 36 mV
